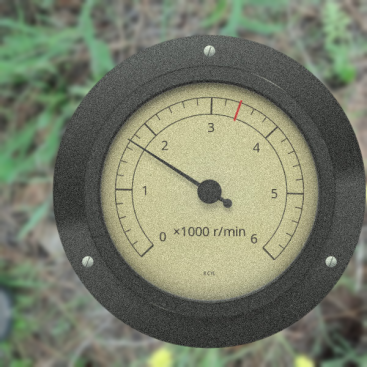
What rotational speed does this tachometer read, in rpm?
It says 1700 rpm
